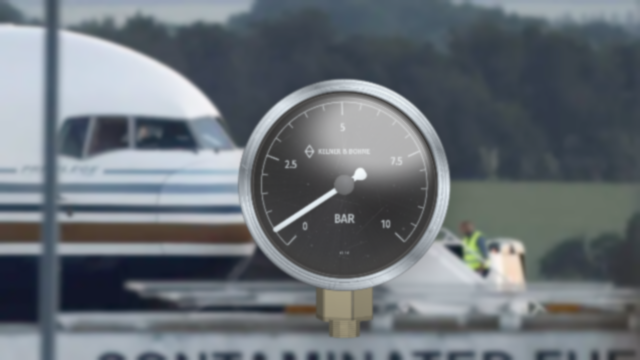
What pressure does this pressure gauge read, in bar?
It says 0.5 bar
